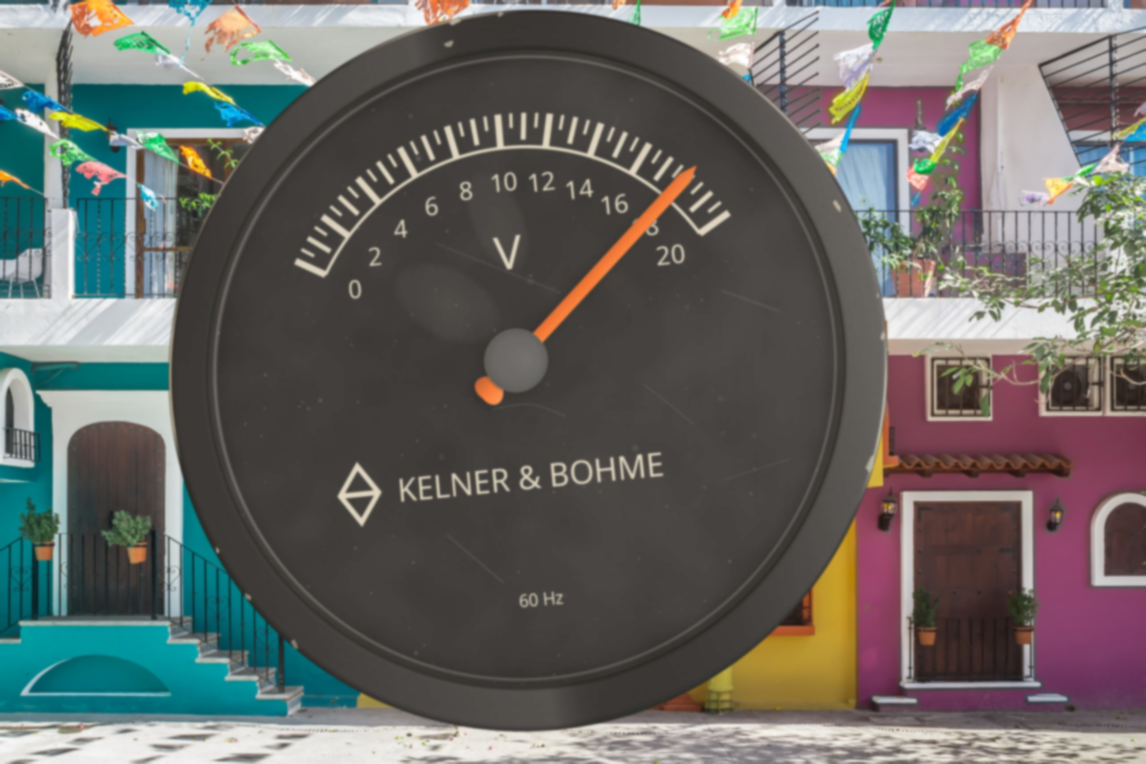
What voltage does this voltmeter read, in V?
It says 18 V
